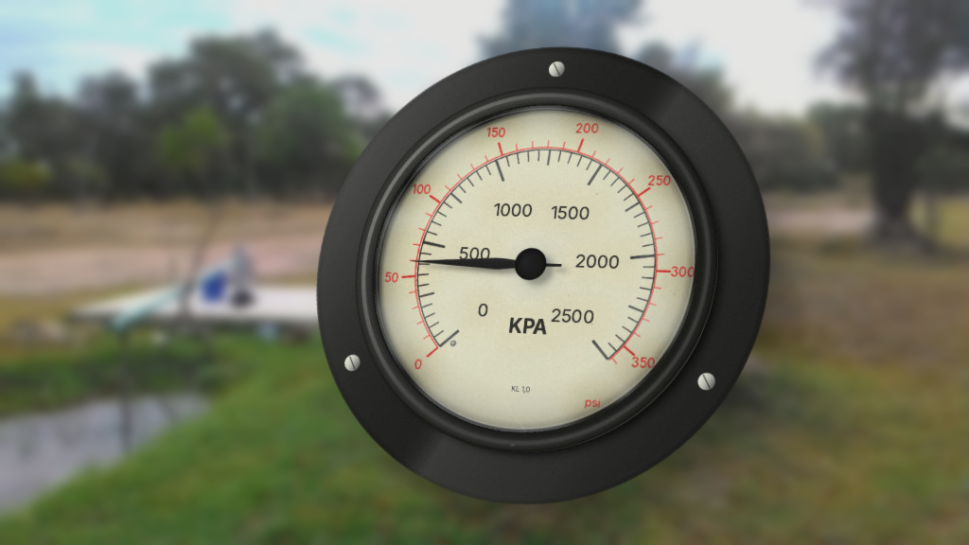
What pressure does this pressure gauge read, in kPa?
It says 400 kPa
